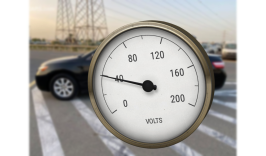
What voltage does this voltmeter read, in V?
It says 40 V
